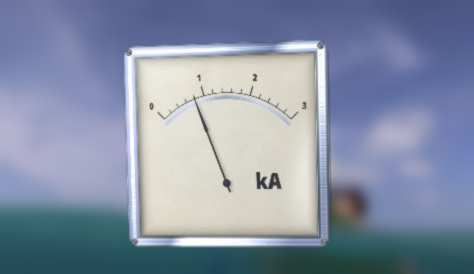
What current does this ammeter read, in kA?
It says 0.8 kA
